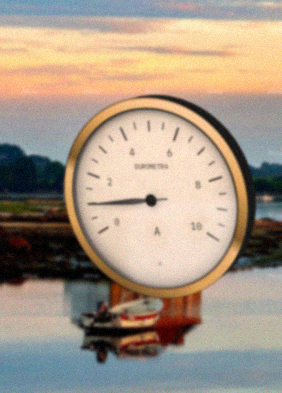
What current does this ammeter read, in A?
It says 1 A
